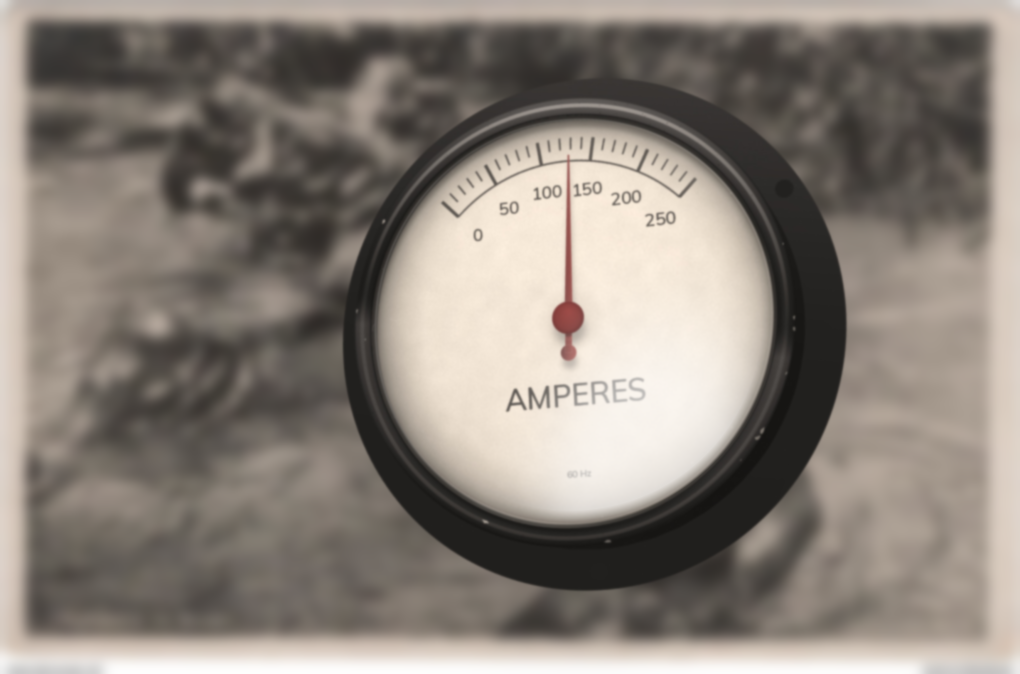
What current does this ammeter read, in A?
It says 130 A
